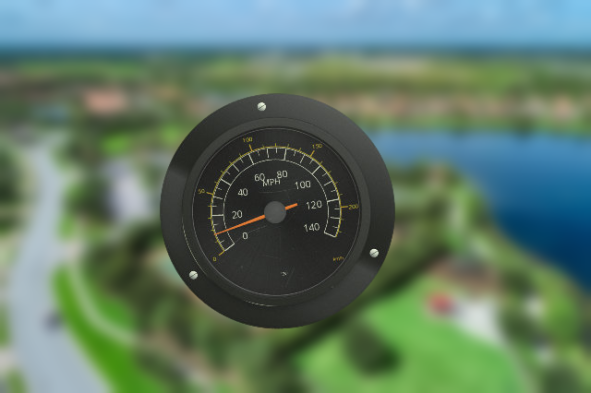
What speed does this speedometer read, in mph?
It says 10 mph
